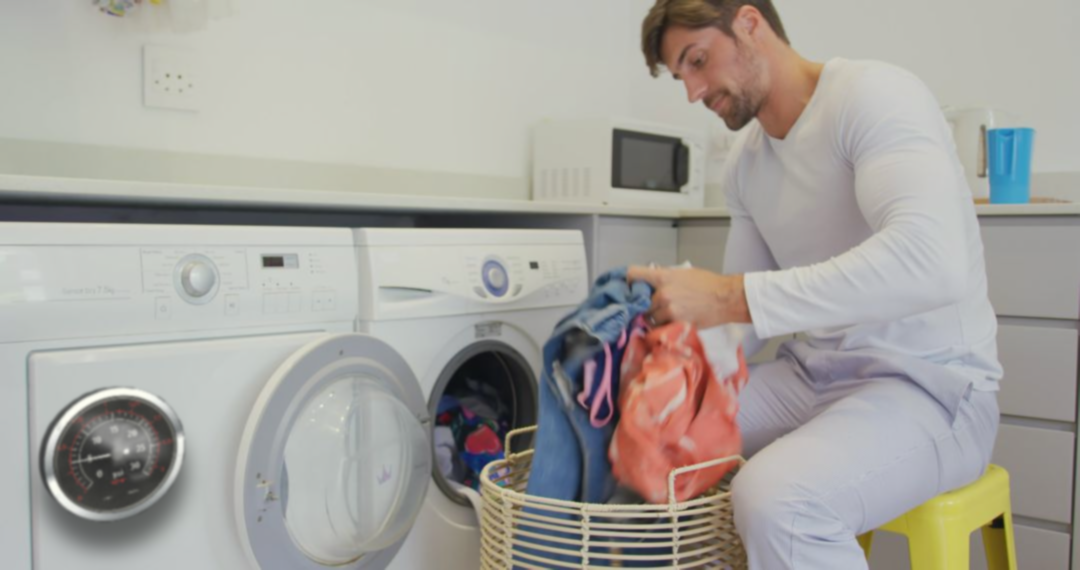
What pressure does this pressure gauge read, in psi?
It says 5 psi
